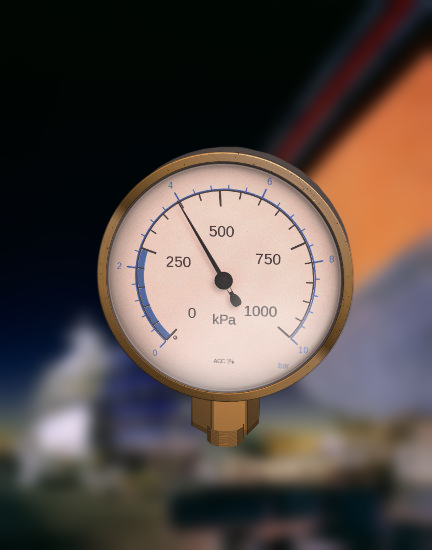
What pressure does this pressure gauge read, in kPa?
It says 400 kPa
